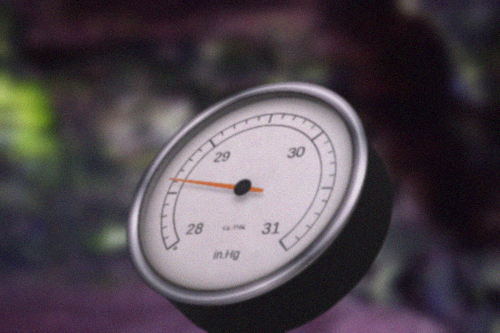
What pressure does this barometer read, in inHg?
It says 28.6 inHg
